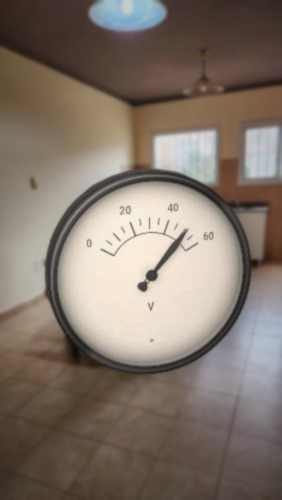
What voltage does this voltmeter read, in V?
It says 50 V
